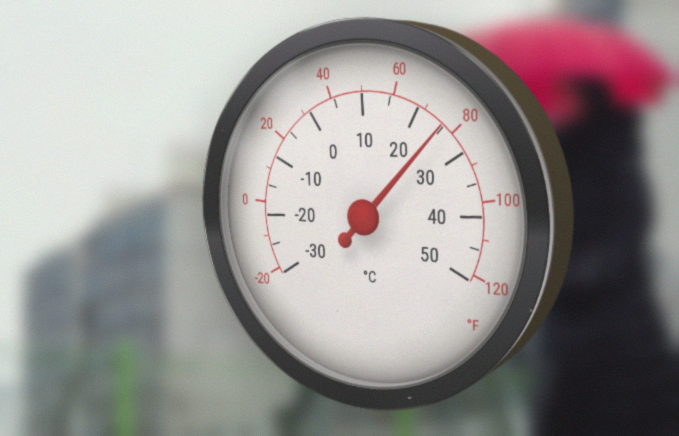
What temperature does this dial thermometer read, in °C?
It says 25 °C
